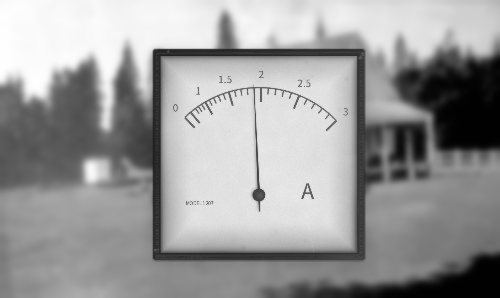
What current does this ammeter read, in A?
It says 1.9 A
